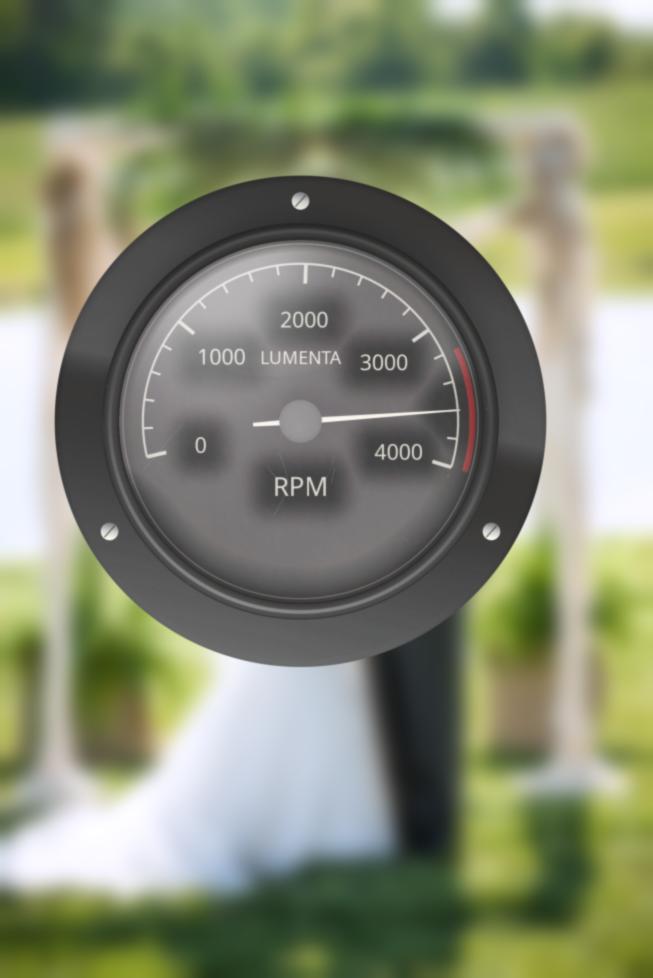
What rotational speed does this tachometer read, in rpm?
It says 3600 rpm
